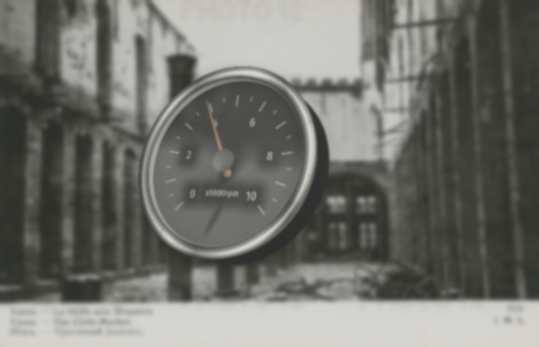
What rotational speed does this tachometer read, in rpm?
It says 4000 rpm
